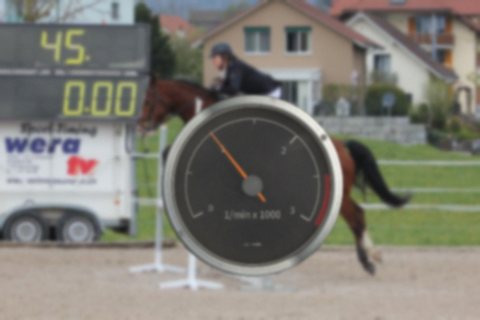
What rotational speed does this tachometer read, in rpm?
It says 1000 rpm
